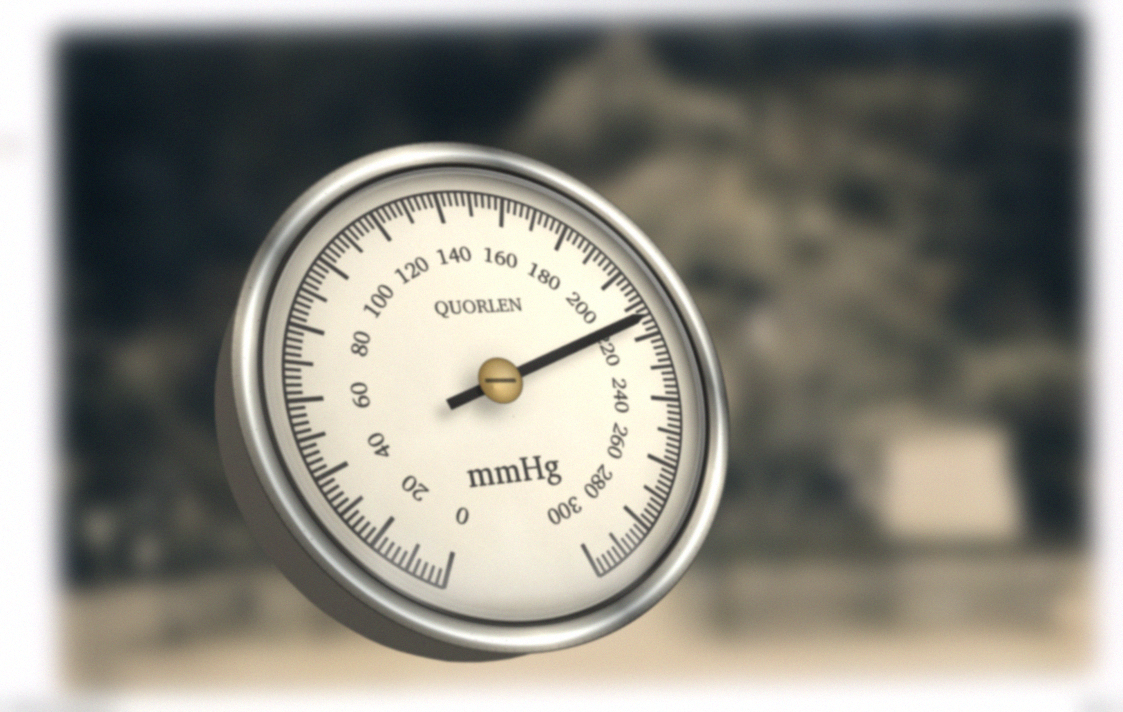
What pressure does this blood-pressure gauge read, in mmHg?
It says 214 mmHg
